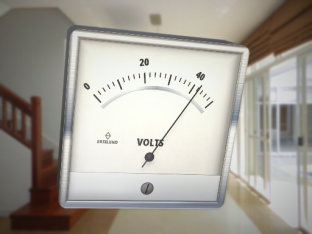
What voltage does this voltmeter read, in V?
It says 42 V
